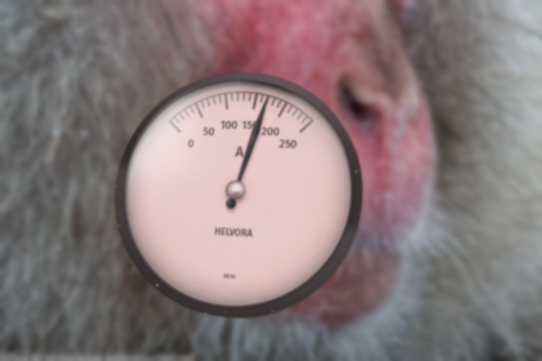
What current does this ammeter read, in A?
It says 170 A
